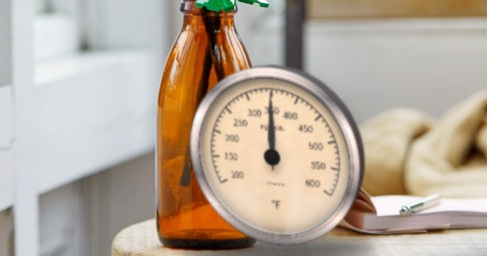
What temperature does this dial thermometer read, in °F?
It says 350 °F
